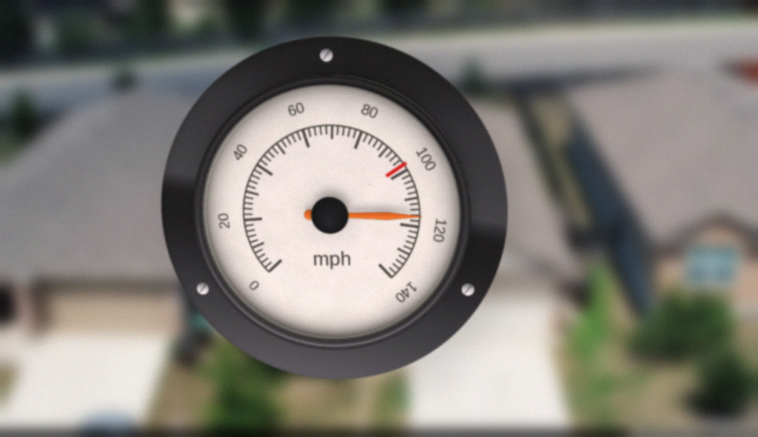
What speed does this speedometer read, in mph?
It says 116 mph
